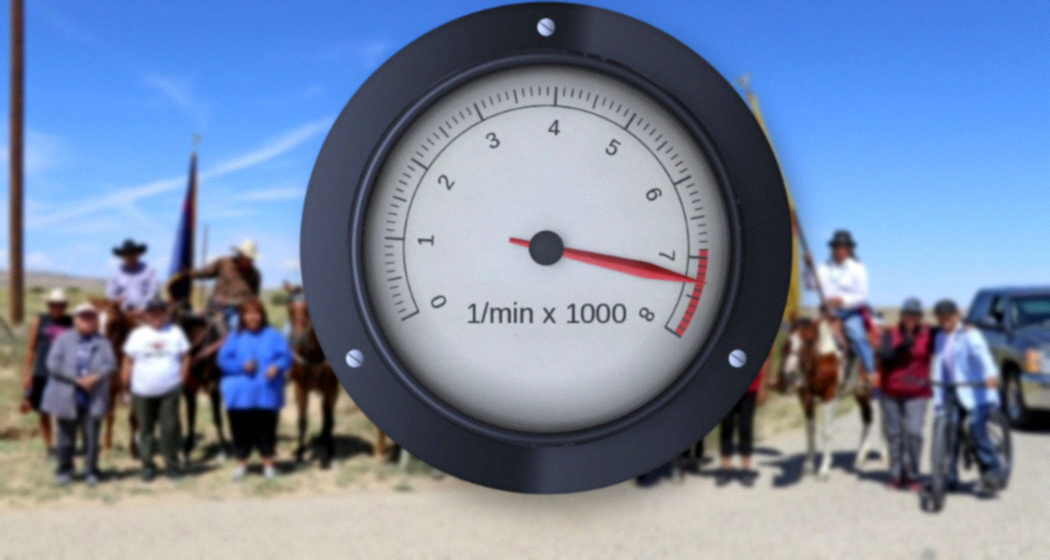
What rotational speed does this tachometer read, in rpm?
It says 7300 rpm
